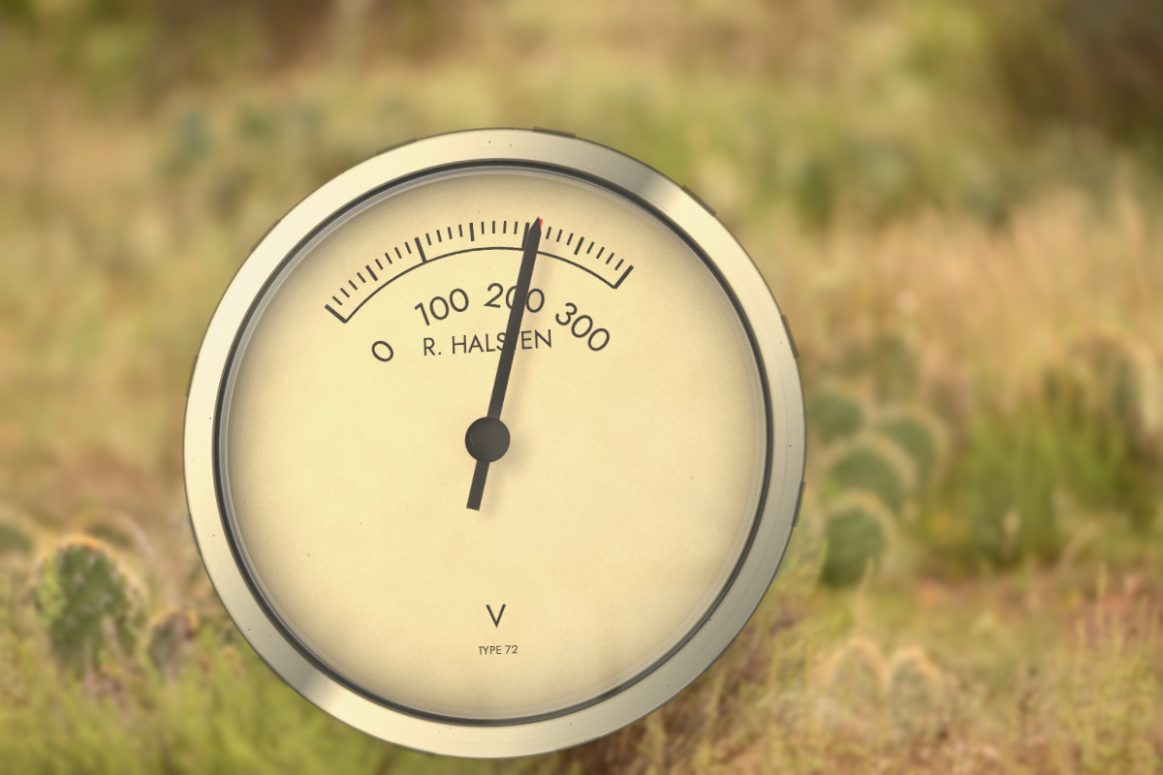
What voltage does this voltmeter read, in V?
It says 210 V
